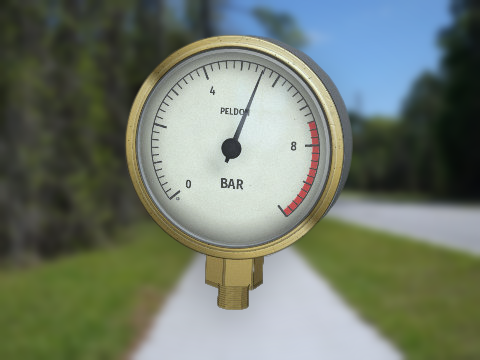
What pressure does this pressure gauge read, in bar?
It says 5.6 bar
